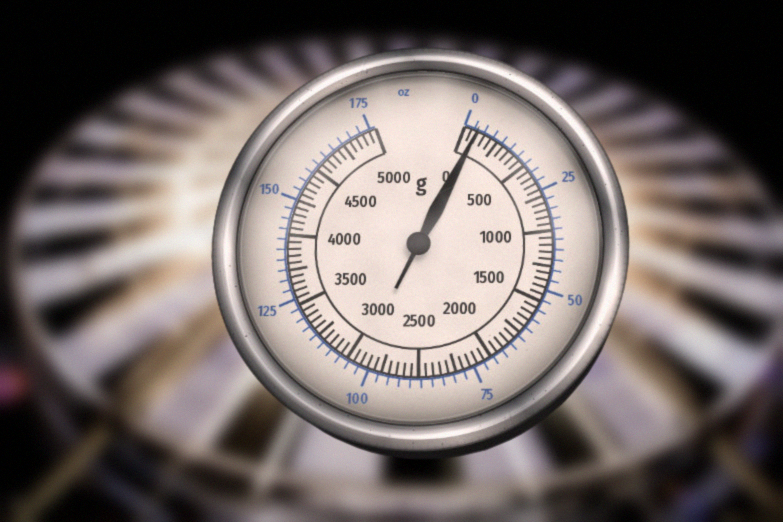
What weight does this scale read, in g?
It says 100 g
